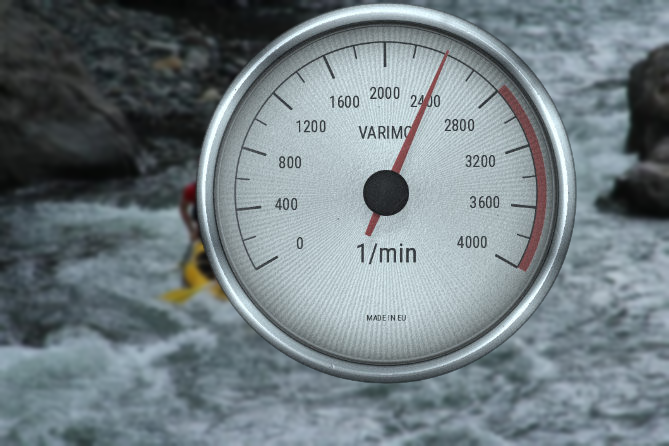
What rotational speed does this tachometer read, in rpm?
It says 2400 rpm
